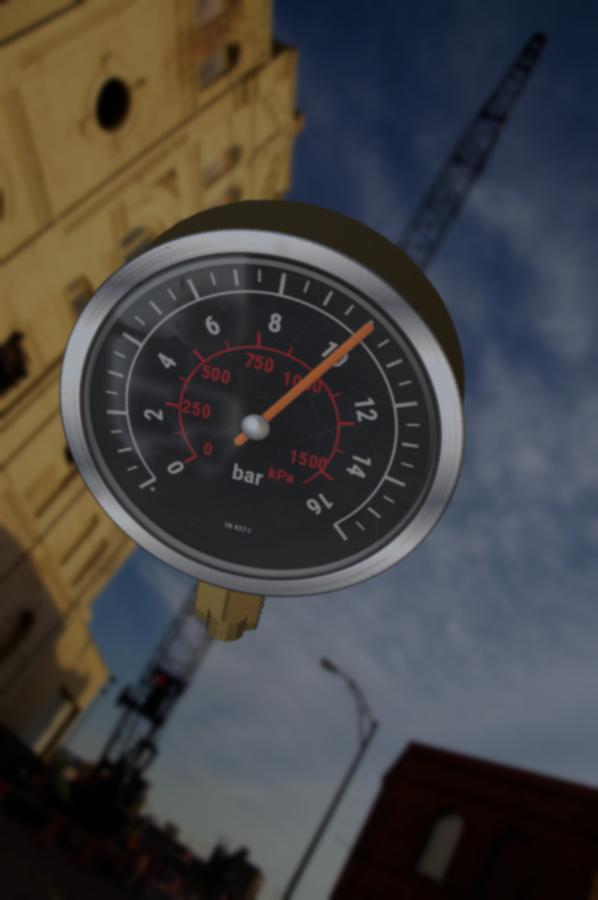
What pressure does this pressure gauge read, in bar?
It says 10 bar
